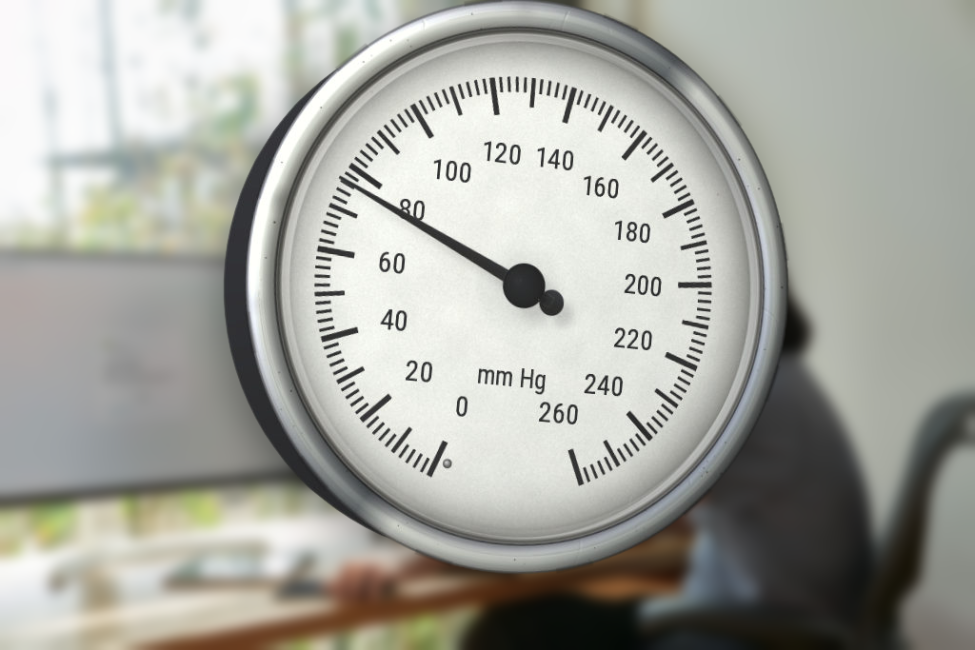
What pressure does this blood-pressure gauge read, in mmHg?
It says 76 mmHg
